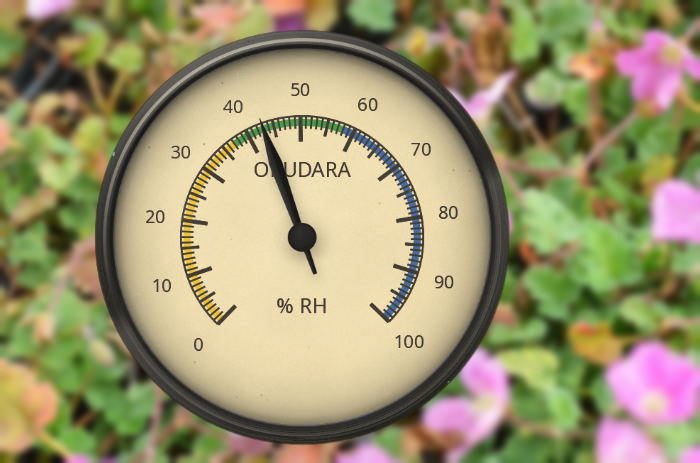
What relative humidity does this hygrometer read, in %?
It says 43 %
